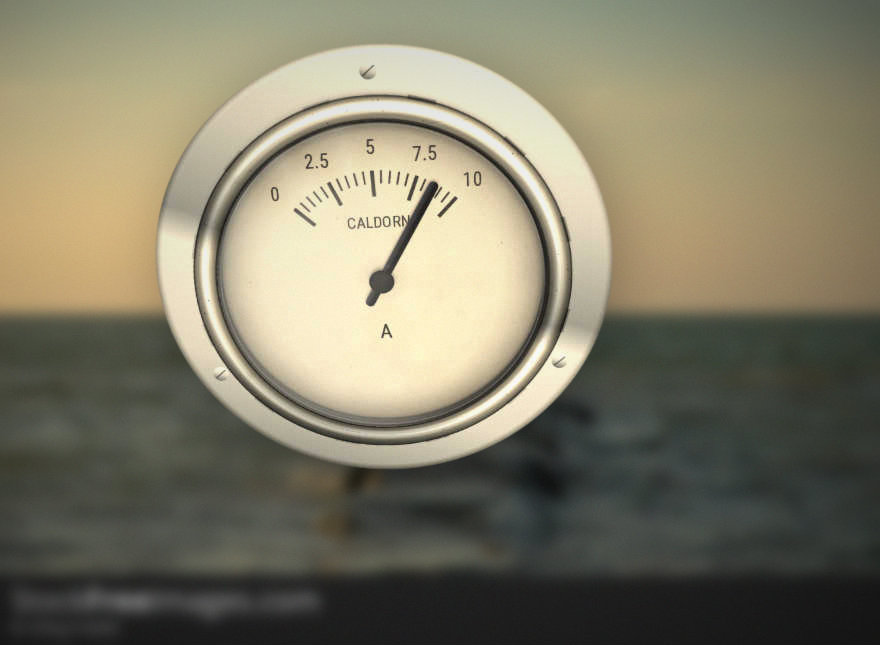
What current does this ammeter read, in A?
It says 8.5 A
